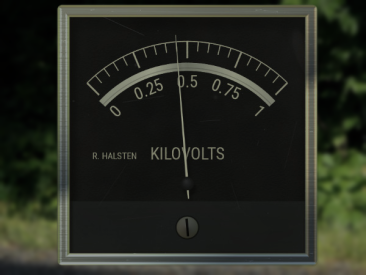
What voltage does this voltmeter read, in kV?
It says 0.45 kV
